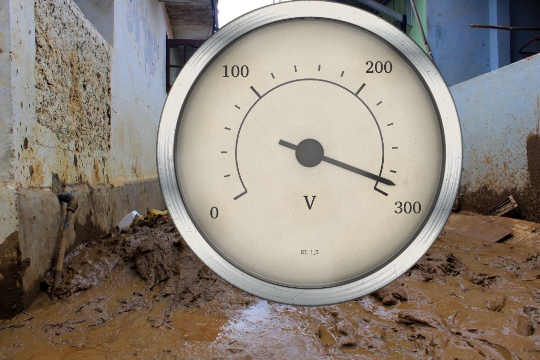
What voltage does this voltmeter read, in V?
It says 290 V
